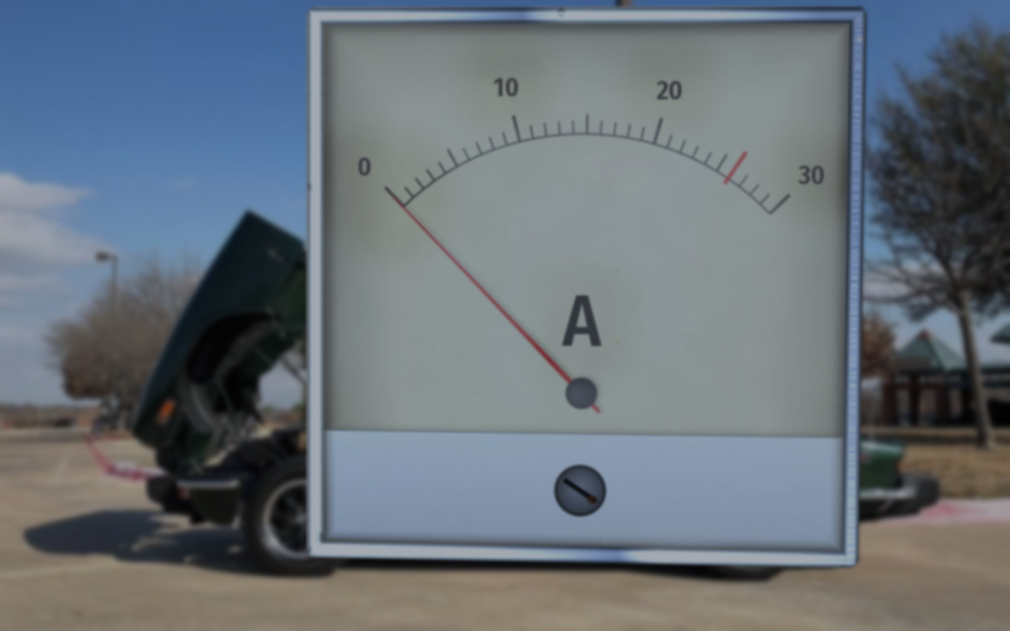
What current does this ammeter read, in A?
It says 0 A
